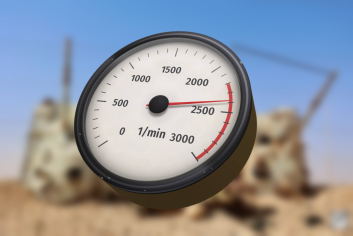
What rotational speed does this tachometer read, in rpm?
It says 2400 rpm
